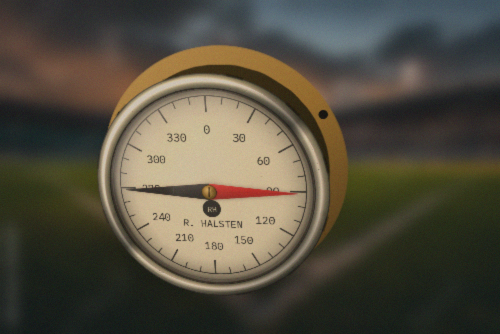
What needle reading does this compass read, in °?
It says 90 °
